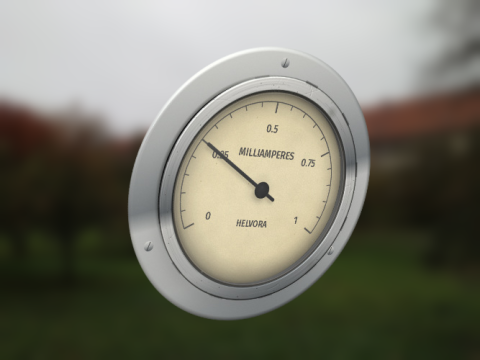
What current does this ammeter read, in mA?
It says 0.25 mA
